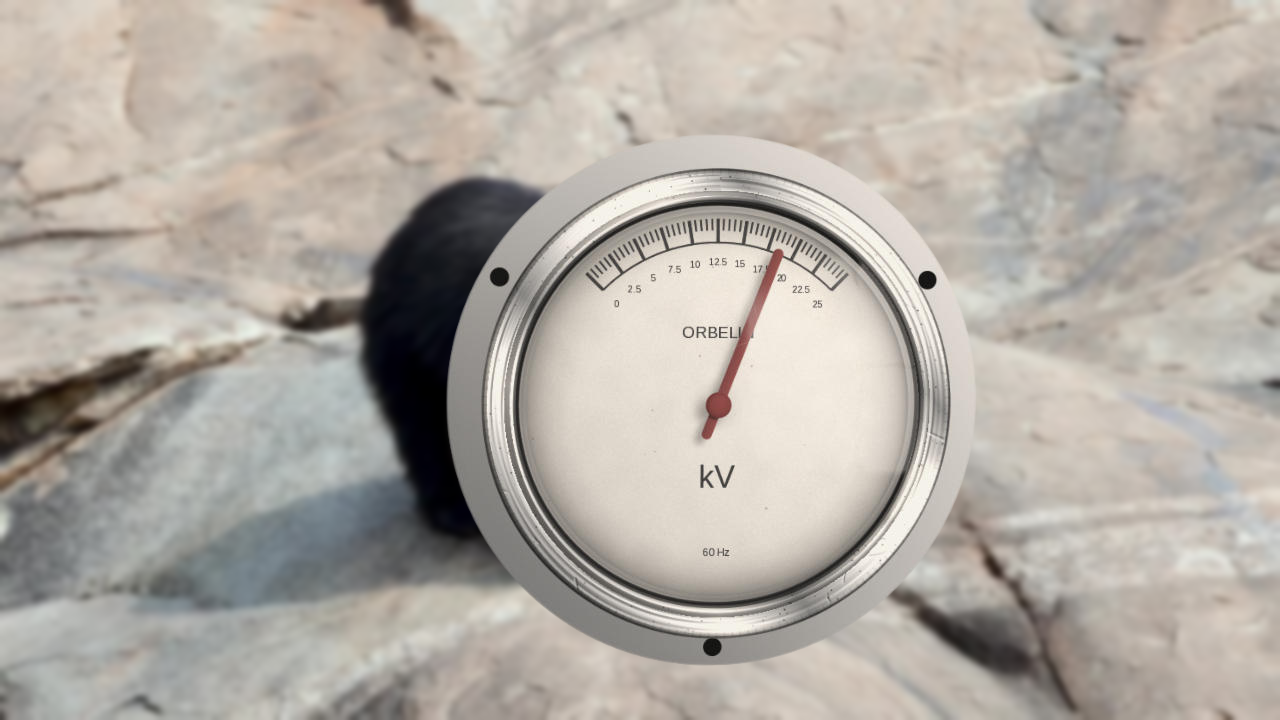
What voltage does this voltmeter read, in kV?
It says 18.5 kV
